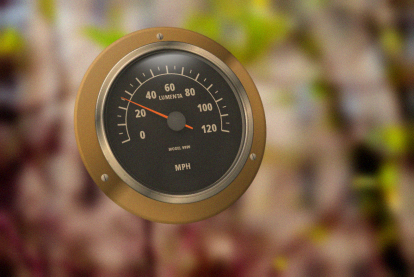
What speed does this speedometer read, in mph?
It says 25 mph
